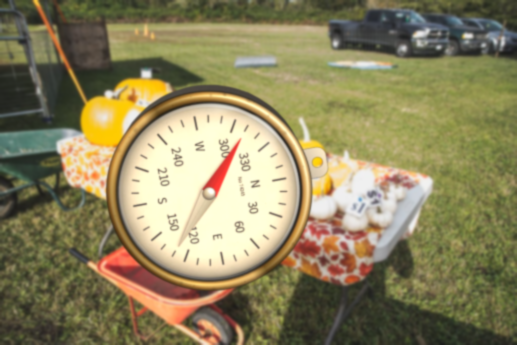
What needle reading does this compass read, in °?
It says 310 °
